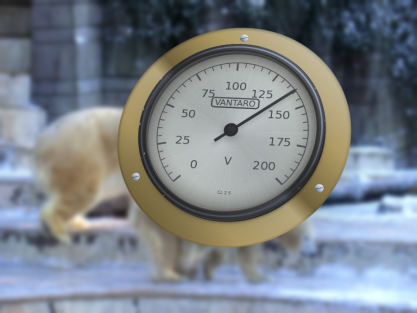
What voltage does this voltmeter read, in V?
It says 140 V
